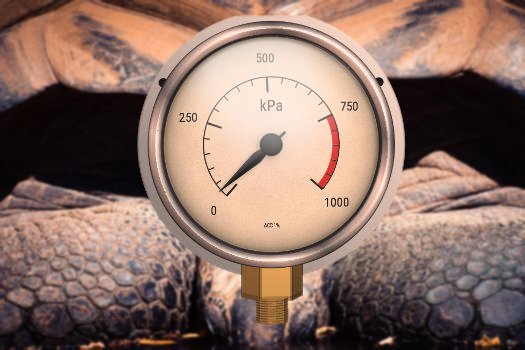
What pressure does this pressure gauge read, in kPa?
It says 25 kPa
